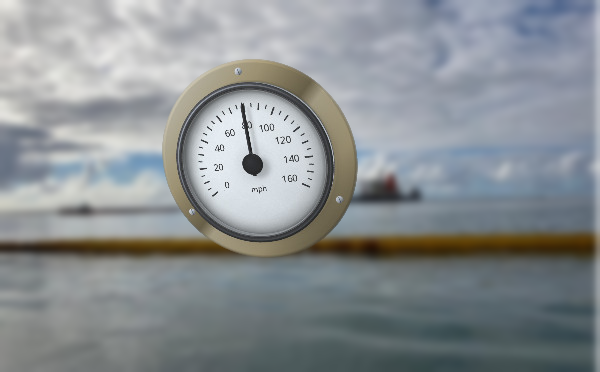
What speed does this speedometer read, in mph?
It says 80 mph
